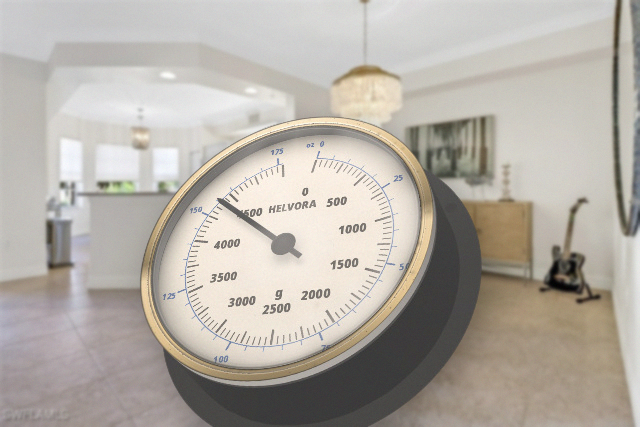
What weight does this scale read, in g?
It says 4400 g
